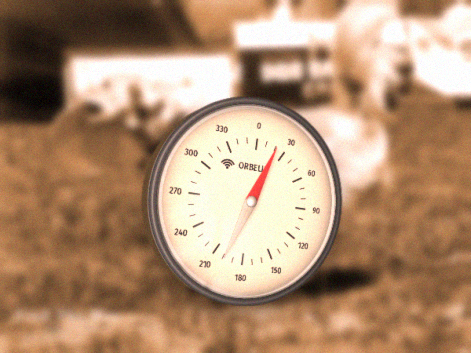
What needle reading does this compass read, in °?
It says 20 °
